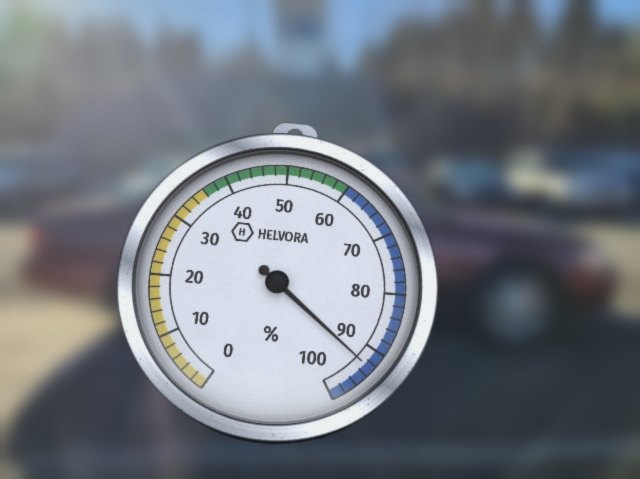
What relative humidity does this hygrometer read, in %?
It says 93 %
